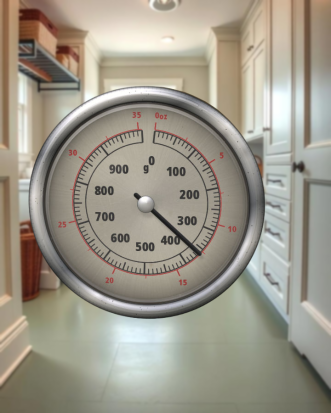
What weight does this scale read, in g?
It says 360 g
